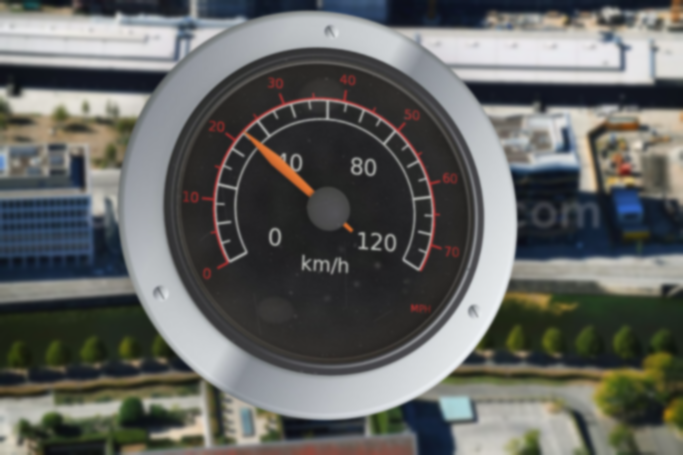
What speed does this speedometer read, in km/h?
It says 35 km/h
